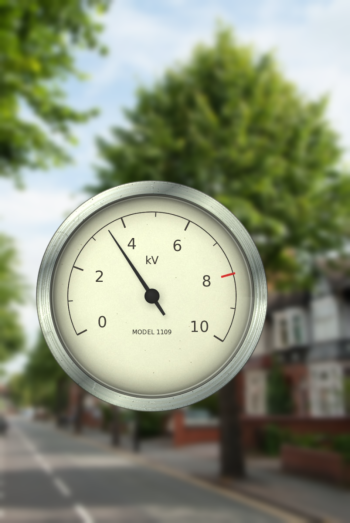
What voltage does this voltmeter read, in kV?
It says 3.5 kV
